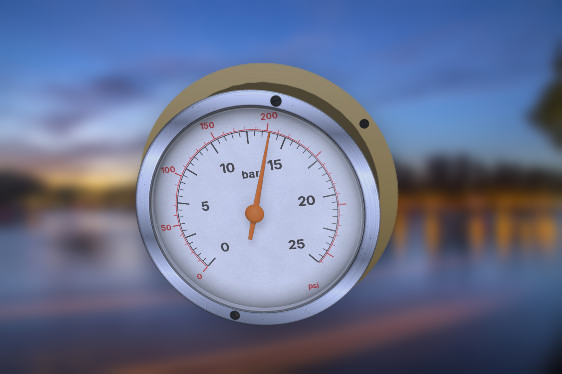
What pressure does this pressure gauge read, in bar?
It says 14 bar
